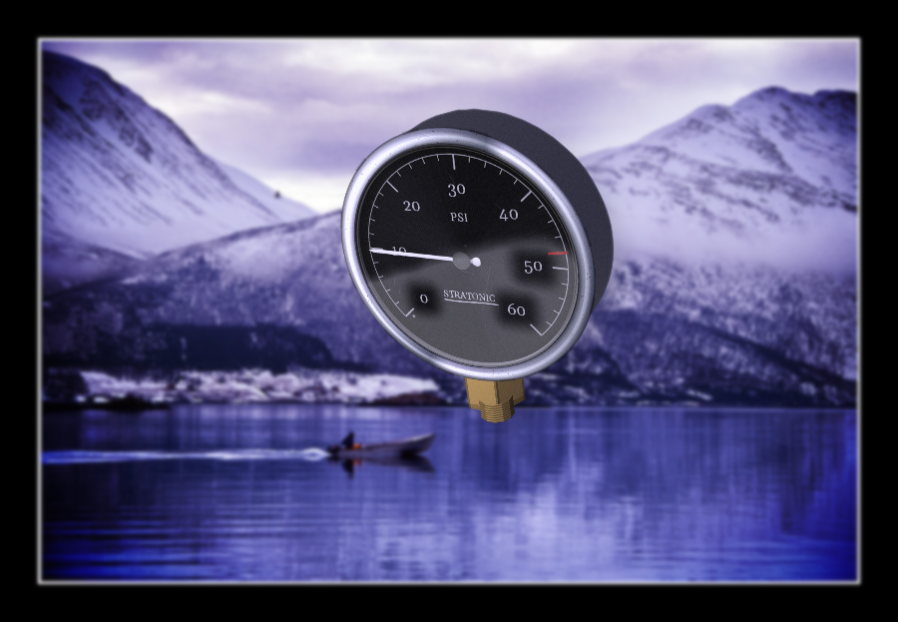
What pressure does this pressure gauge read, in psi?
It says 10 psi
